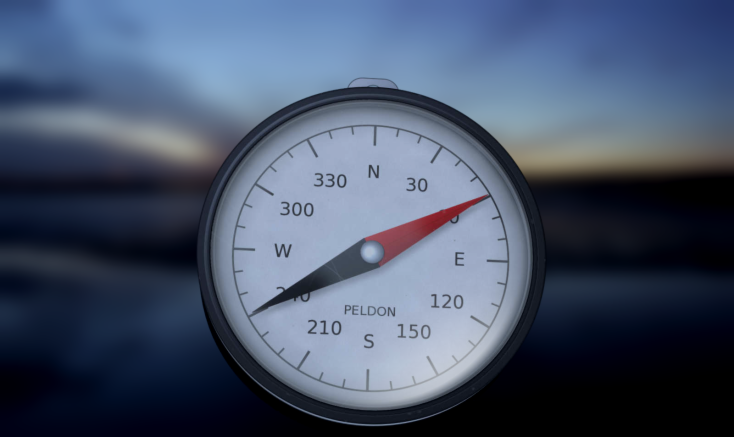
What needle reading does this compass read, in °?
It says 60 °
